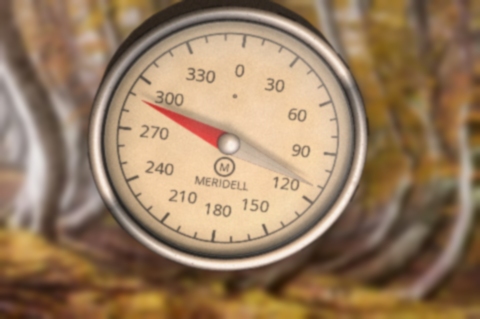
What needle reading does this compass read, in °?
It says 290 °
